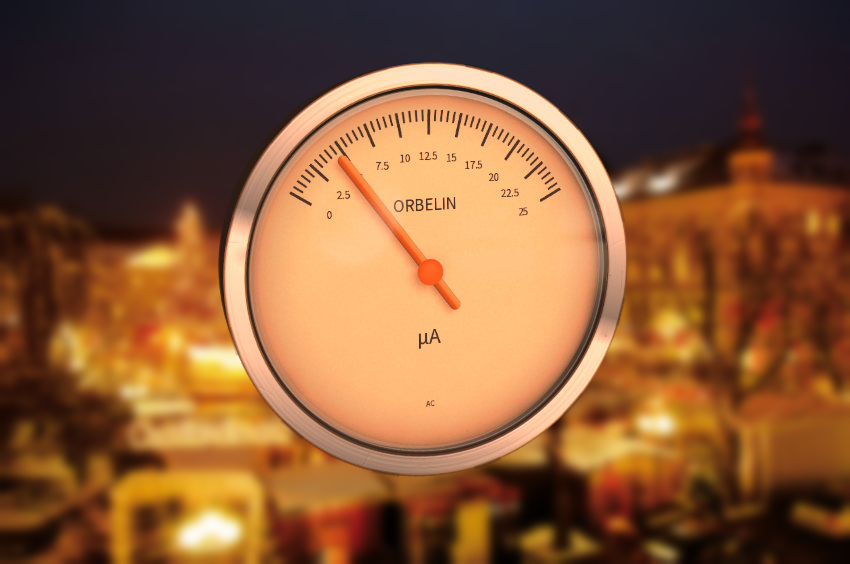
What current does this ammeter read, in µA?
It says 4.5 µA
